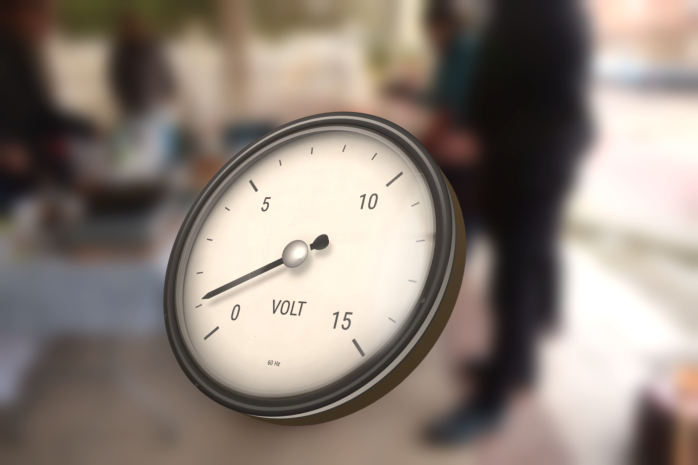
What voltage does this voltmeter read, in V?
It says 1 V
